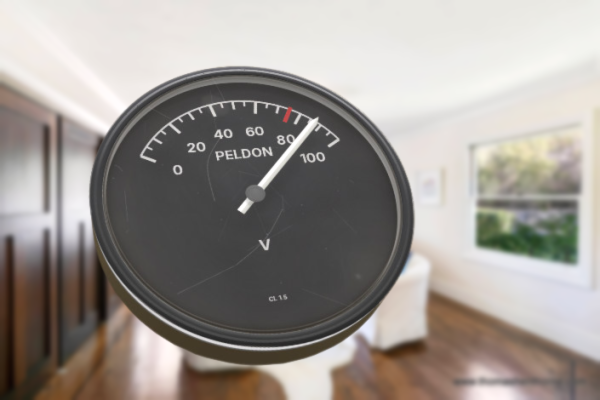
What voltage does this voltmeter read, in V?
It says 87.5 V
